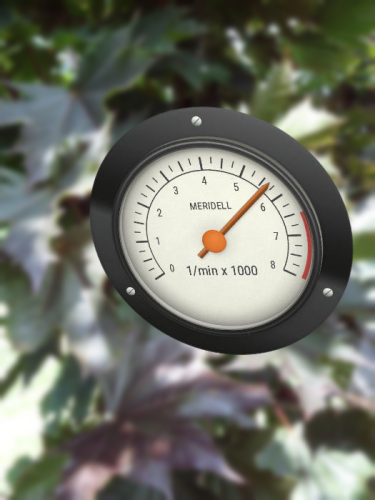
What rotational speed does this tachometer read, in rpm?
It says 5625 rpm
